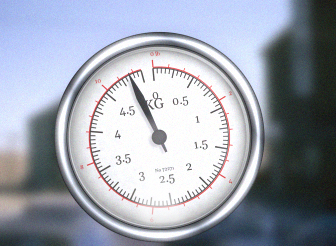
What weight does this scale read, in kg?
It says 4.85 kg
